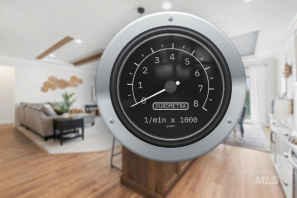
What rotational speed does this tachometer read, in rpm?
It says 0 rpm
